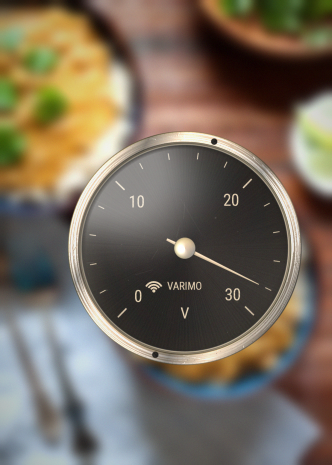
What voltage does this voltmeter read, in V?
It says 28 V
